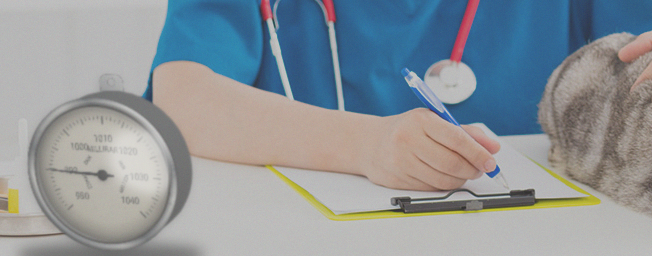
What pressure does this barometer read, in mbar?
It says 990 mbar
